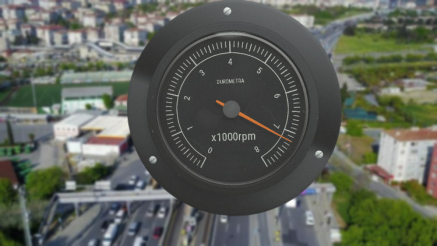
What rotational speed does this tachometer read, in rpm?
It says 7200 rpm
